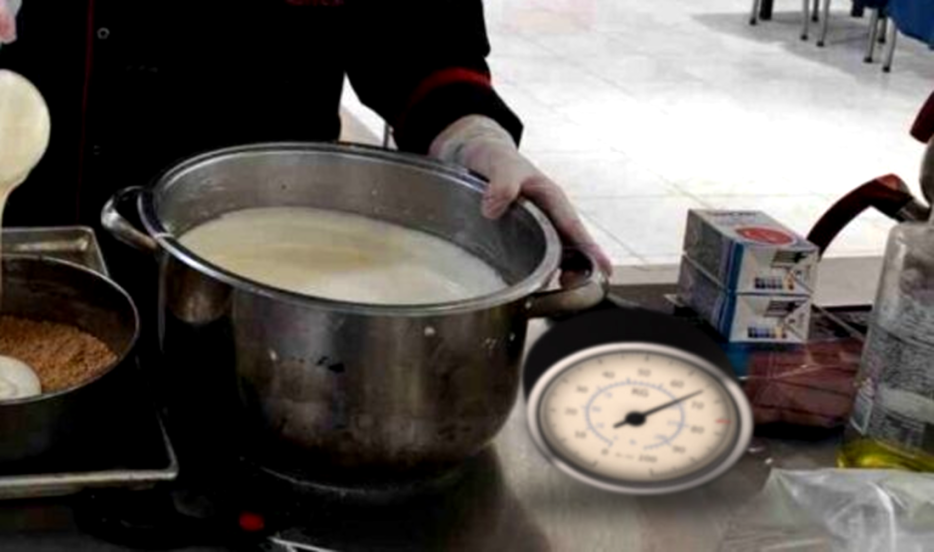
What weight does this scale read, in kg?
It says 65 kg
